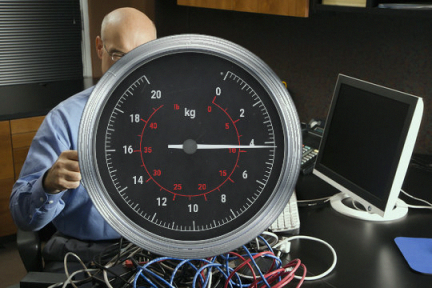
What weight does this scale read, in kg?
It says 4.2 kg
